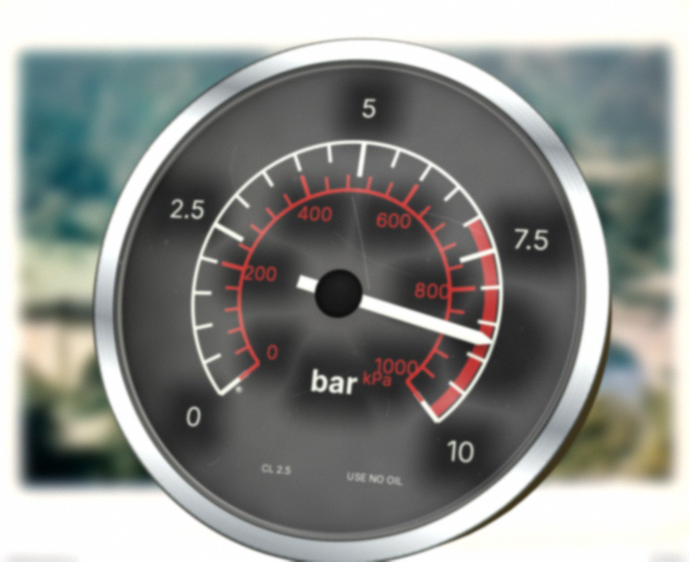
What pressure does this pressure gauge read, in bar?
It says 8.75 bar
